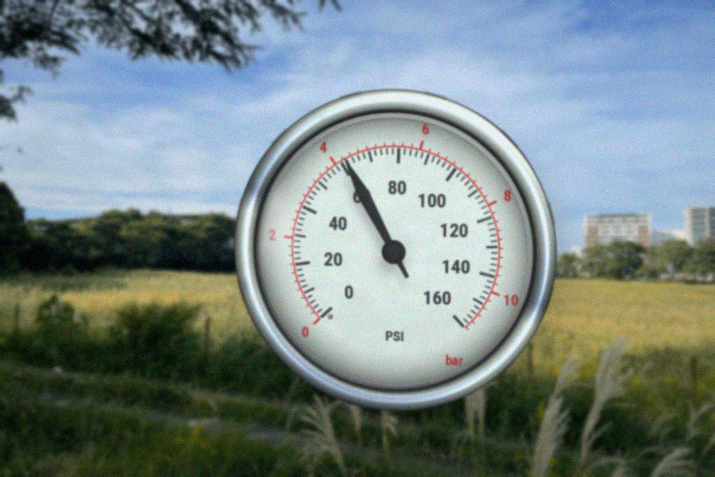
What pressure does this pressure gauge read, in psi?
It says 62 psi
